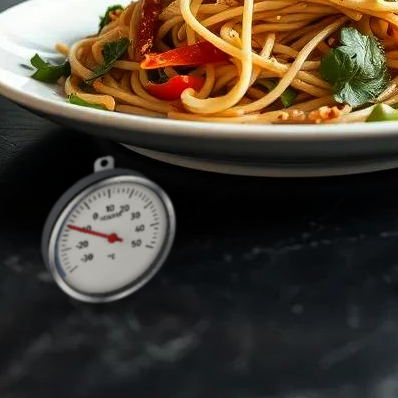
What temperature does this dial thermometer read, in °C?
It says -10 °C
